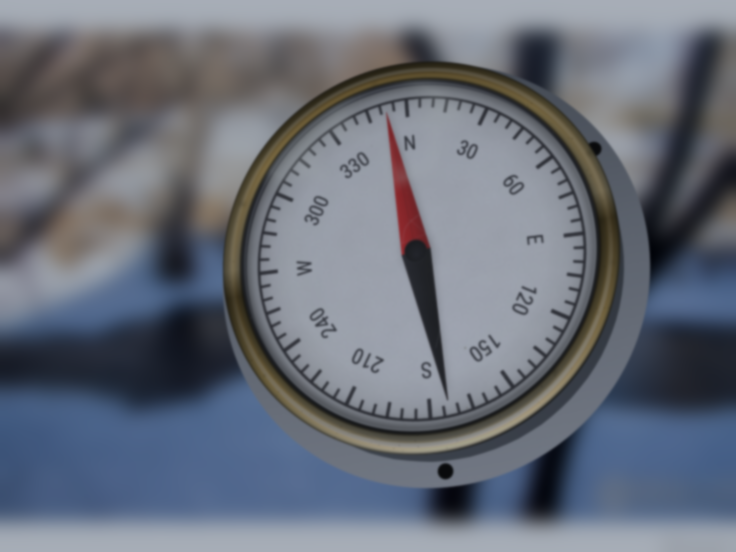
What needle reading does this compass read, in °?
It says 352.5 °
